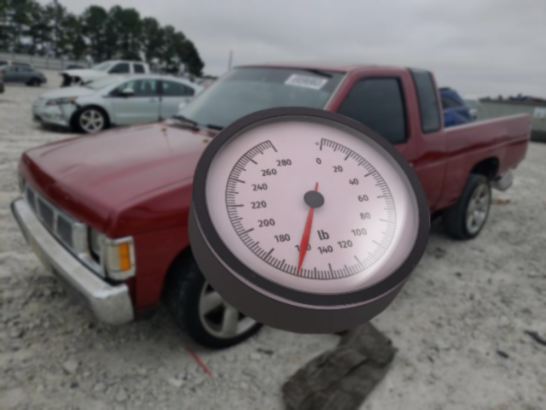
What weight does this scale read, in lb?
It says 160 lb
